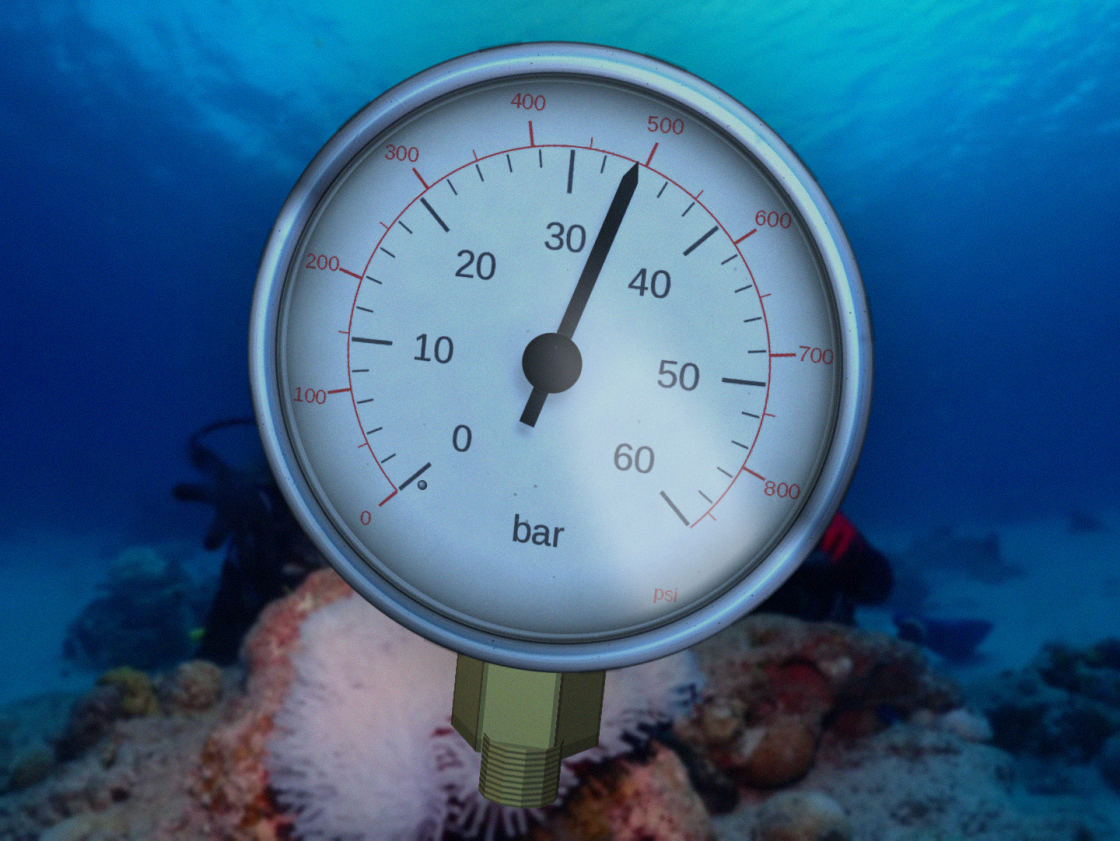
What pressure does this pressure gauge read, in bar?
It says 34 bar
